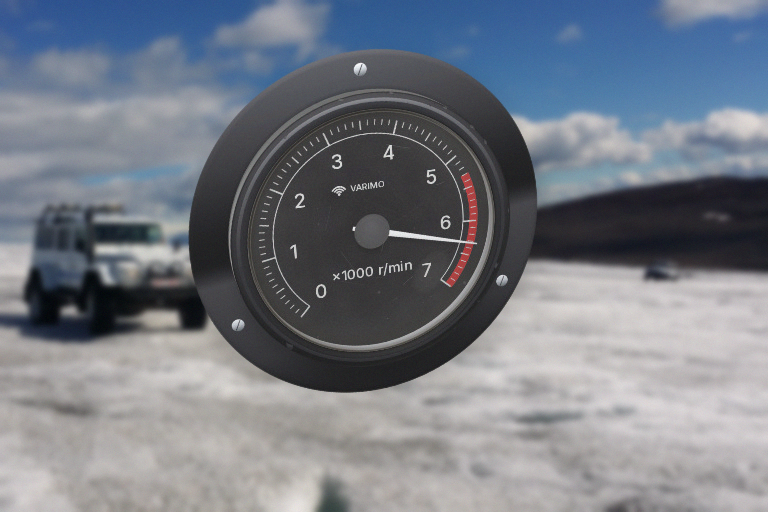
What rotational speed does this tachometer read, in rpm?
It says 6300 rpm
